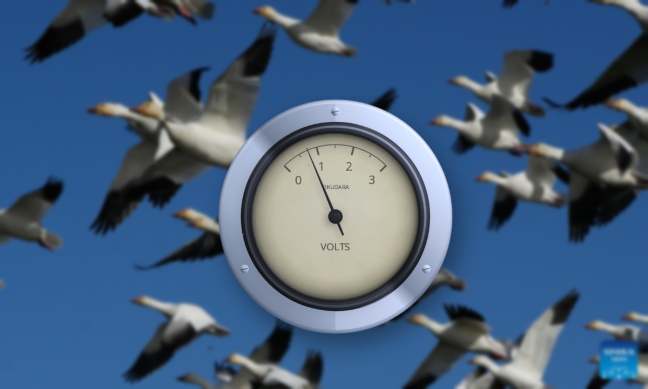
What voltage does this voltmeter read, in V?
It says 0.75 V
